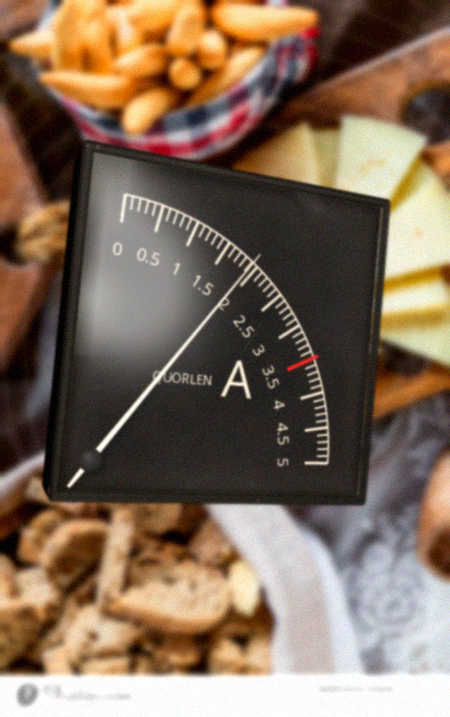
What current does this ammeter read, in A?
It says 1.9 A
